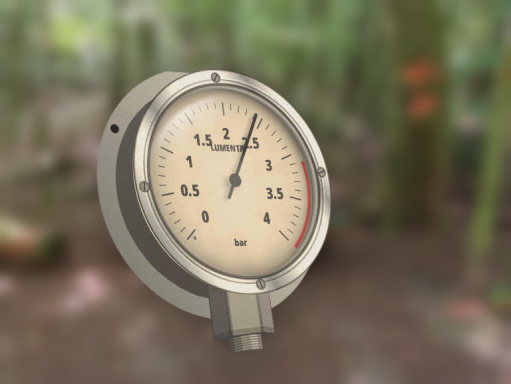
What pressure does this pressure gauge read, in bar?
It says 2.4 bar
